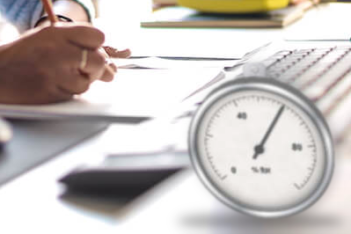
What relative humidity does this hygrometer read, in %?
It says 60 %
